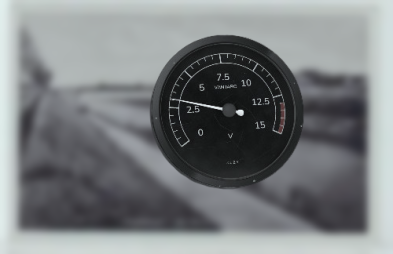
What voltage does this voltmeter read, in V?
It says 3 V
